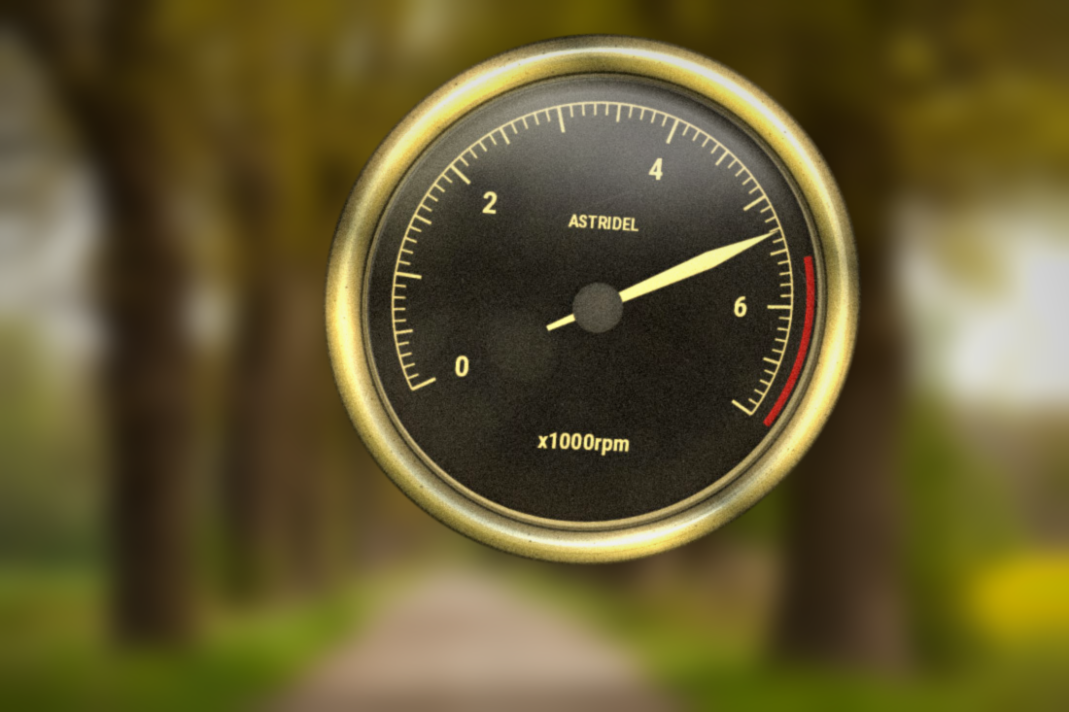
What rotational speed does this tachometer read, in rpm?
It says 5300 rpm
